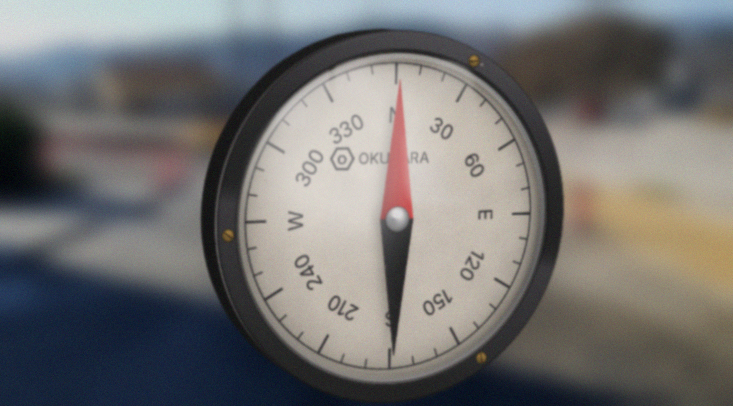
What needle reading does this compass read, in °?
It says 0 °
